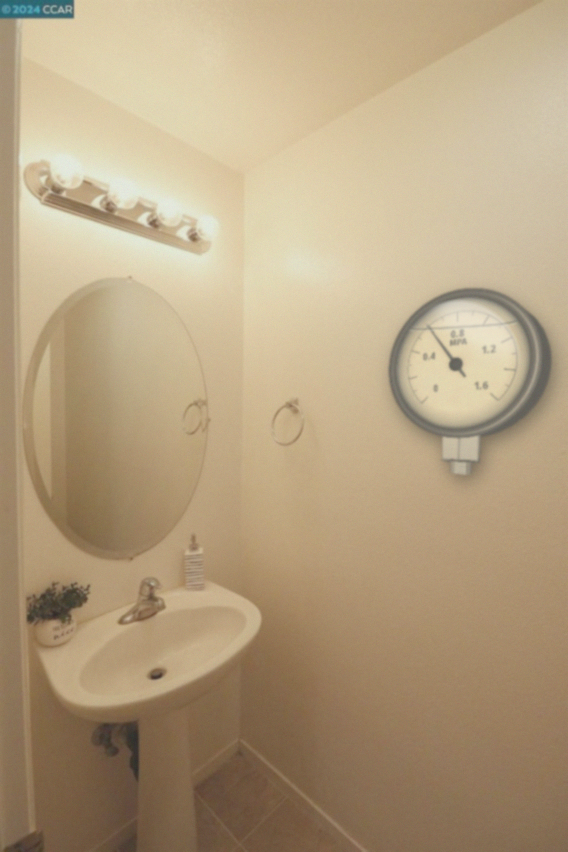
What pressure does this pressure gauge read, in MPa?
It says 0.6 MPa
